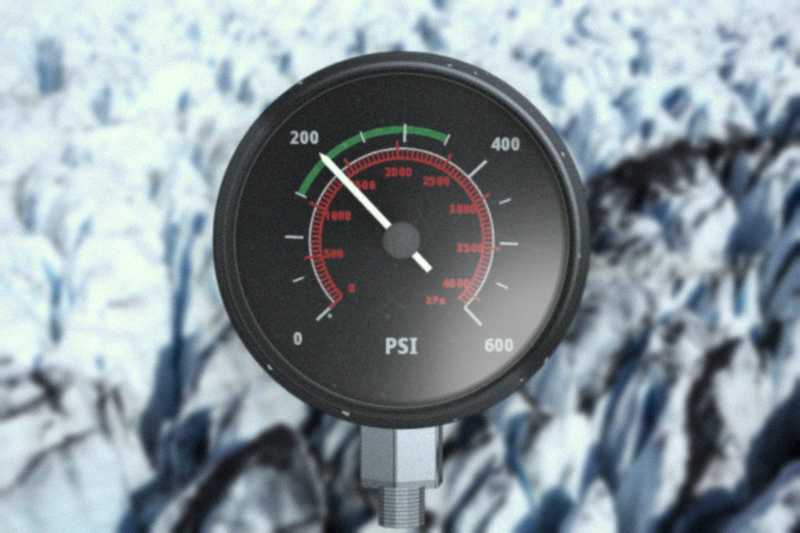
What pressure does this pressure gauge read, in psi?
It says 200 psi
